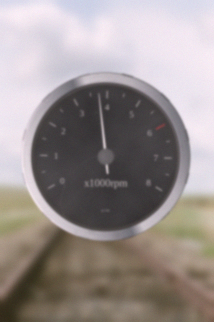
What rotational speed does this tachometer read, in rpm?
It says 3750 rpm
